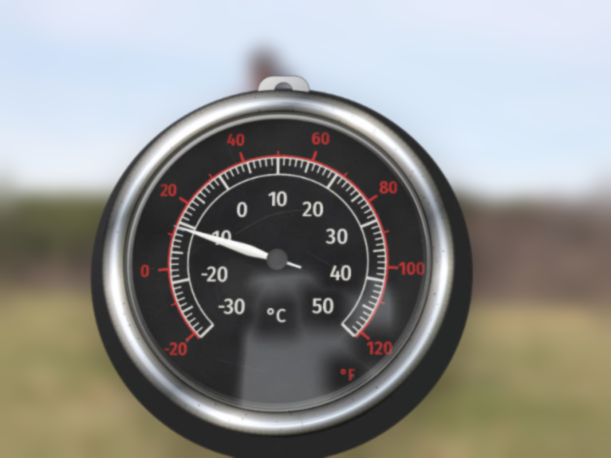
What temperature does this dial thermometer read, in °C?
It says -11 °C
